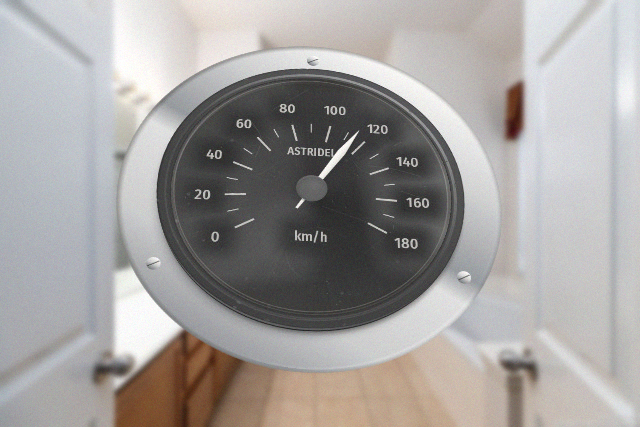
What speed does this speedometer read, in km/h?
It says 115 km/h
